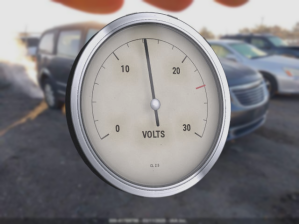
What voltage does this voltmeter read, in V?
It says 14 V
